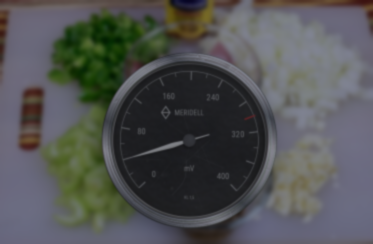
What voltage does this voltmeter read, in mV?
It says 40 mV
